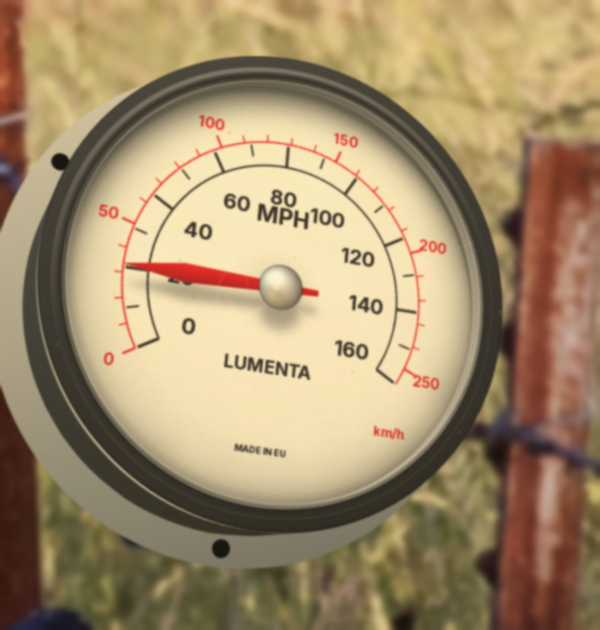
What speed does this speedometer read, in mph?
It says 20 mph
